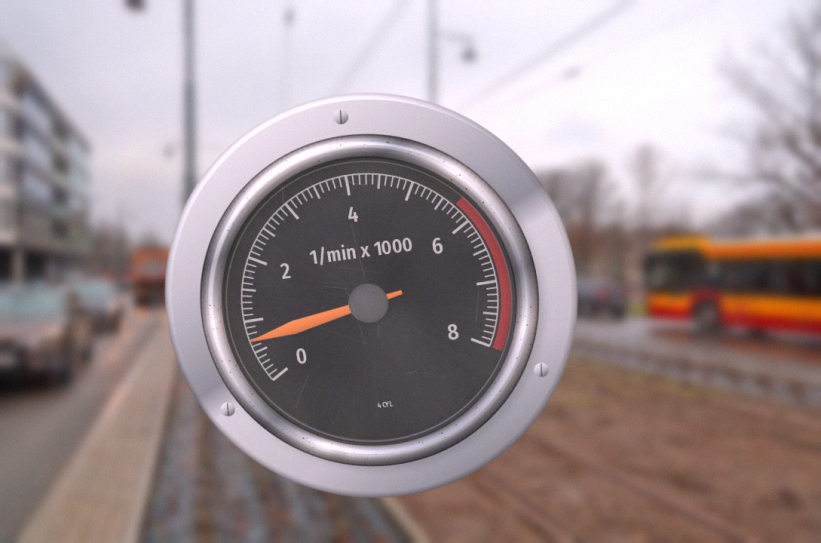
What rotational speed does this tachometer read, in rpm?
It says 700 rpm
